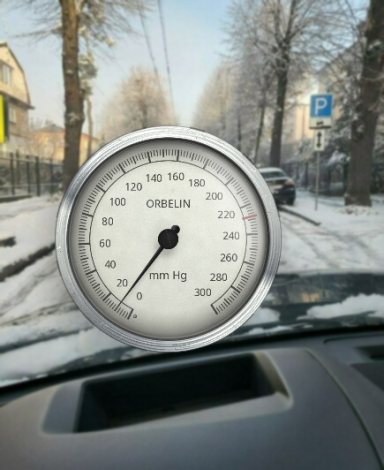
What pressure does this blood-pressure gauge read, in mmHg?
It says 10 mmHg
